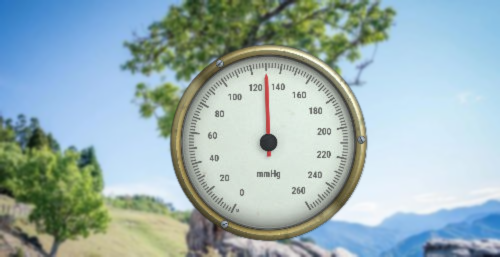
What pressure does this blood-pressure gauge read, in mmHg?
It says 130 mmHg
